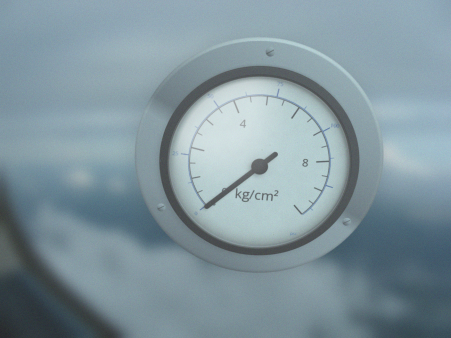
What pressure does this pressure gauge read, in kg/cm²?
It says 0 kg/cm²
